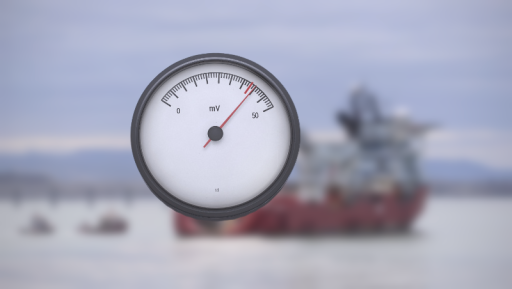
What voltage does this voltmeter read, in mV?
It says 40 mV
